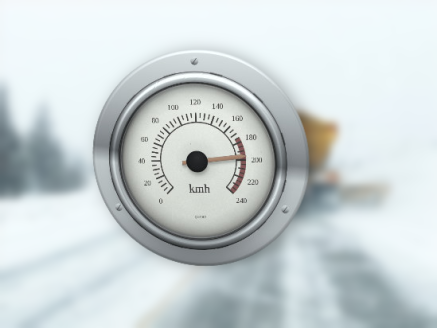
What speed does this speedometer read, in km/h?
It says 195 km/h
